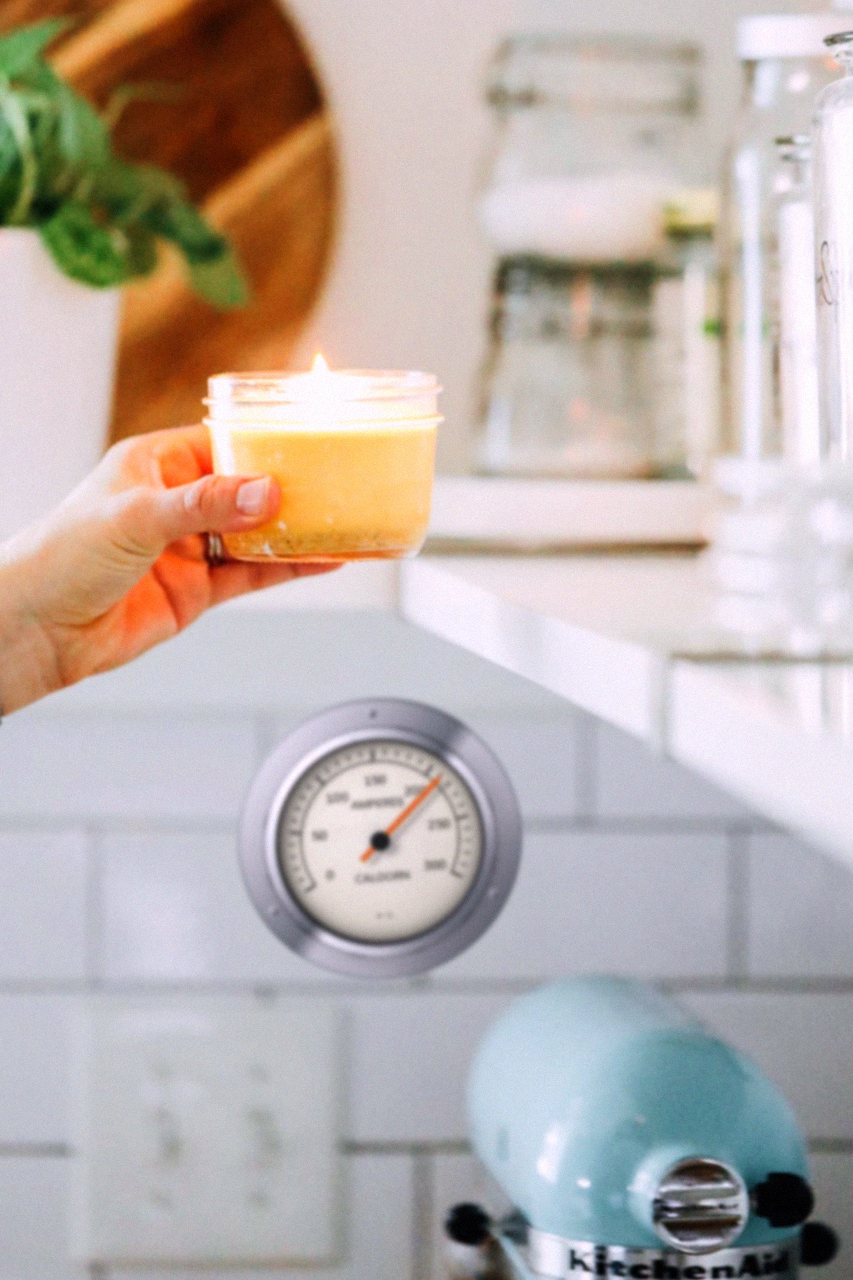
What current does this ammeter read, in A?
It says 210 A
